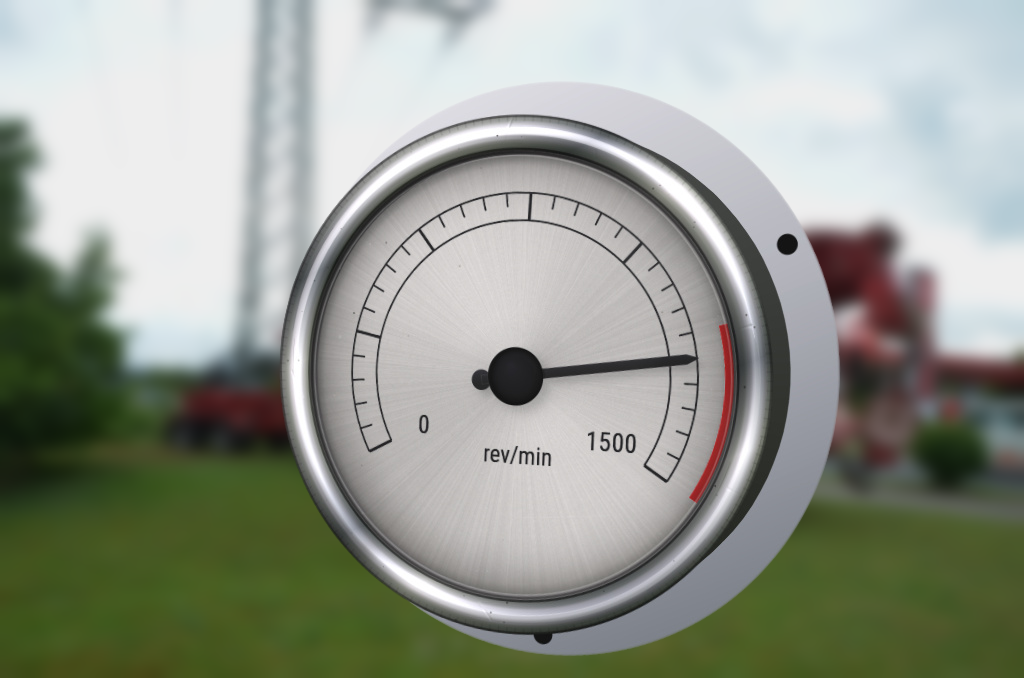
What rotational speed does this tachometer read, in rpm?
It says 1250 rpm
